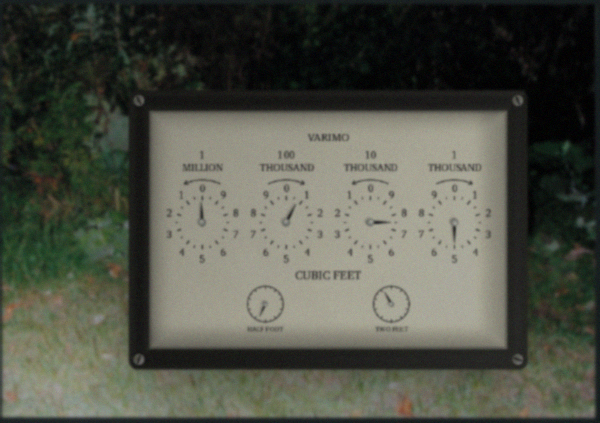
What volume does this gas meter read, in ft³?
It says 7500 ft³
